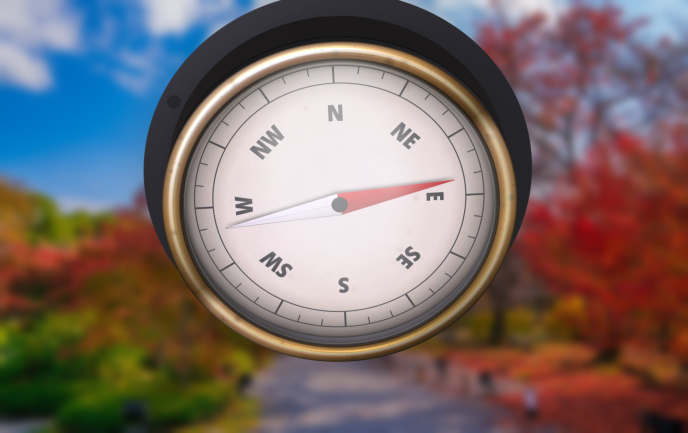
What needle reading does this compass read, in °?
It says 80 °
